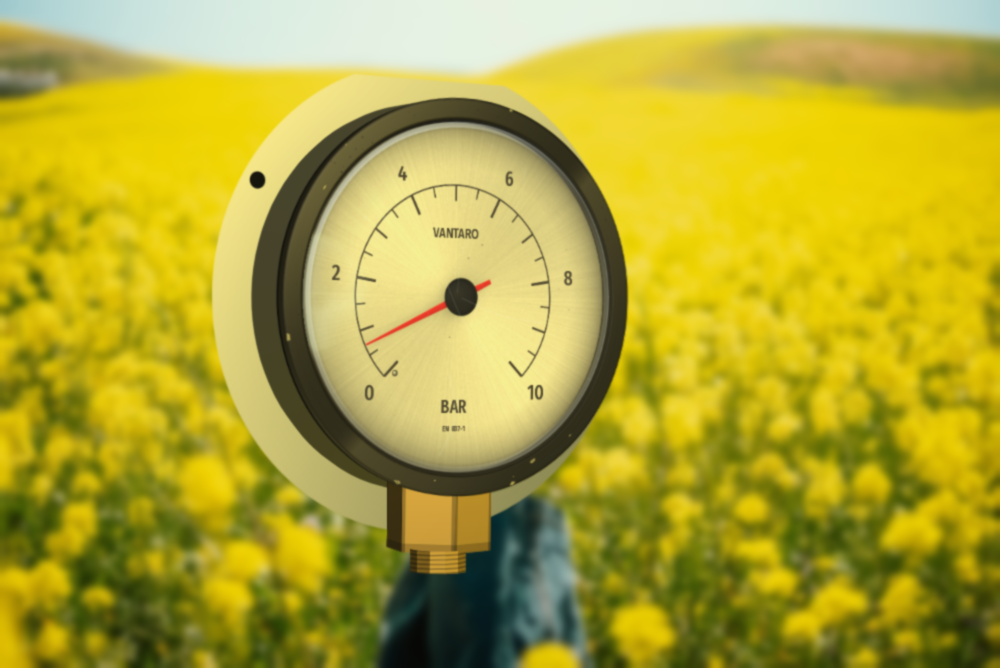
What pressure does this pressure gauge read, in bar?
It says 0.75 bar
